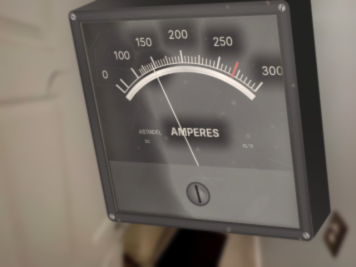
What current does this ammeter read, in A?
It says 150 A
